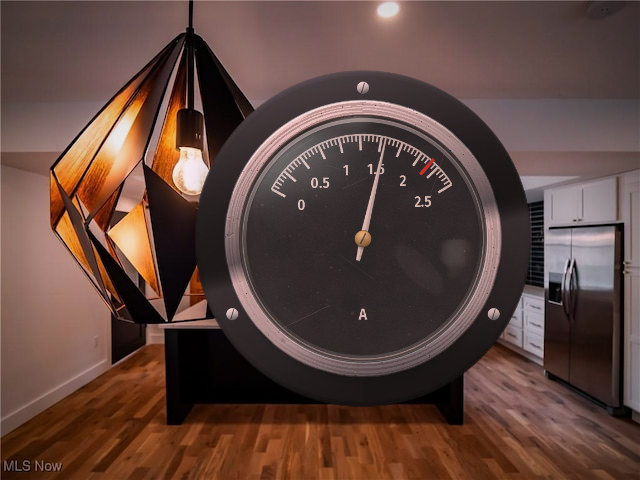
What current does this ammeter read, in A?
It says 1.55 A
